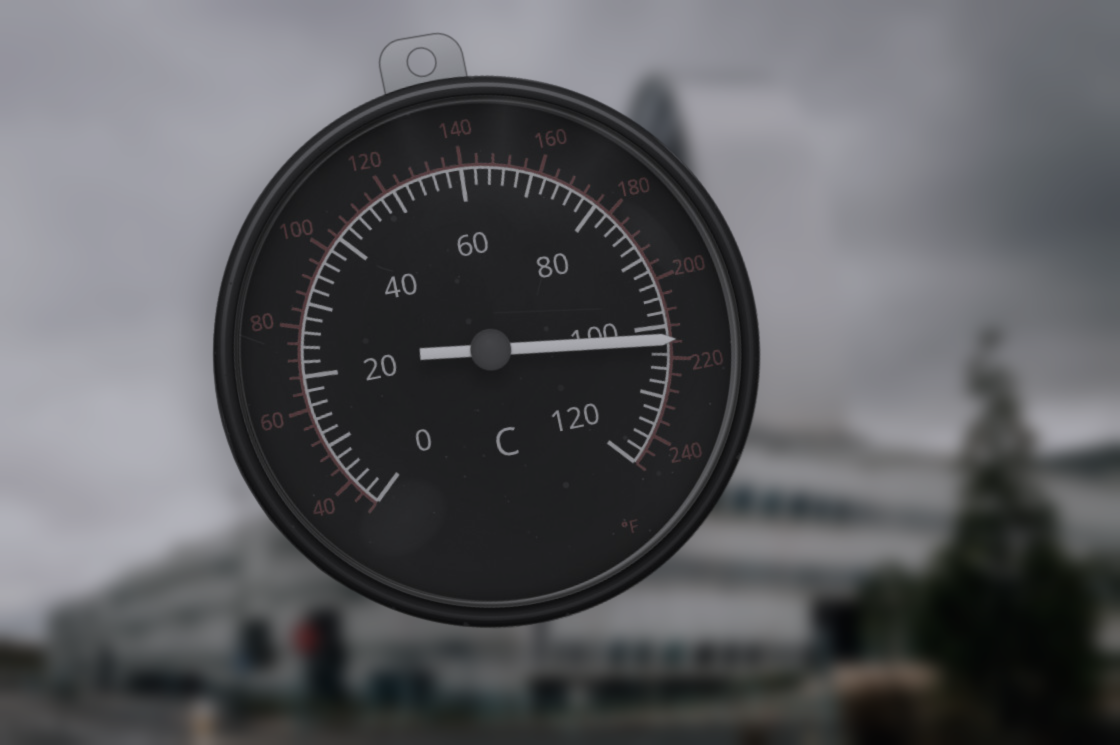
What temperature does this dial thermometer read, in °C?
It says 102 °C
